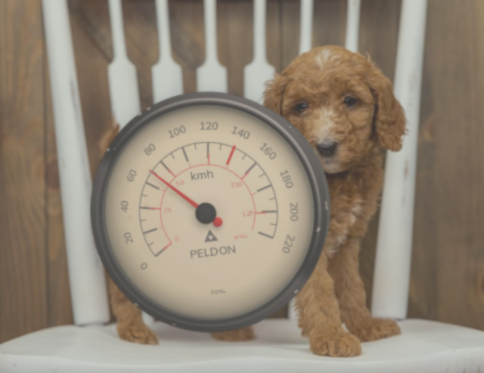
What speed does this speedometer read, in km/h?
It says 70 km/h
